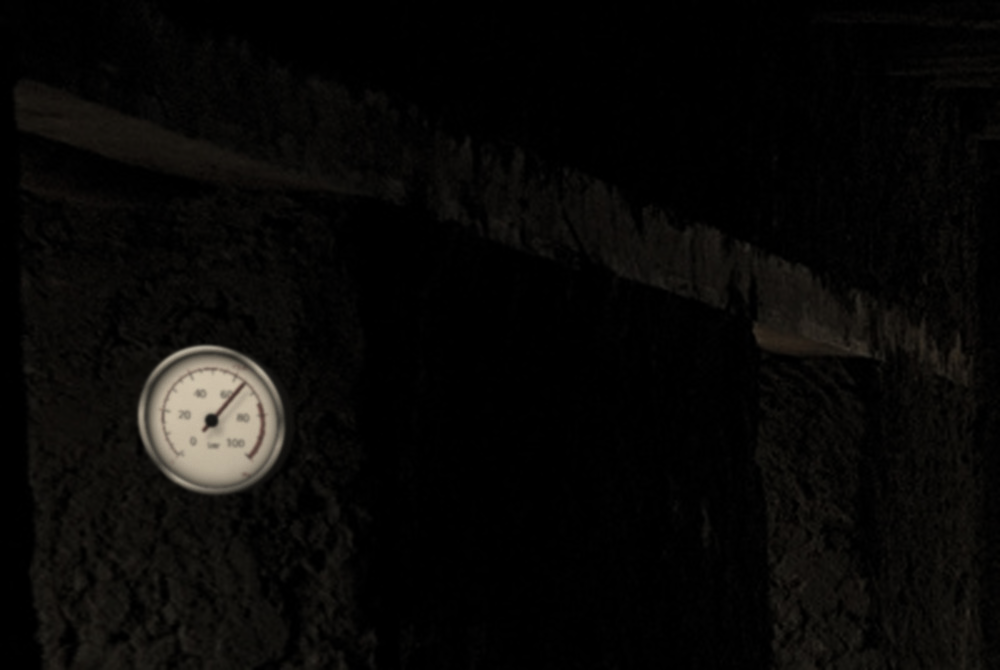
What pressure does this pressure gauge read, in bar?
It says 65 bar
